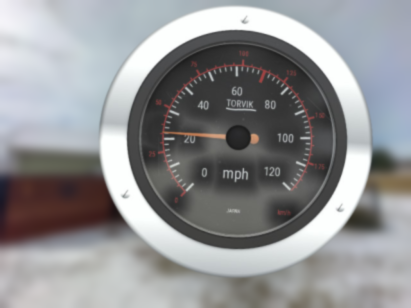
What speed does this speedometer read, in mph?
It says 22 mph
